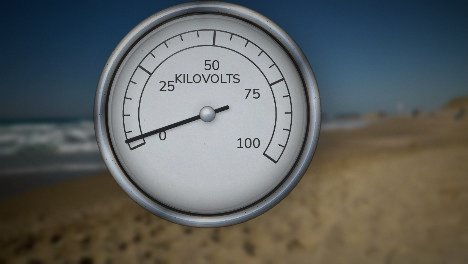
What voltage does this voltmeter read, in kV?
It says 2.5 kV
